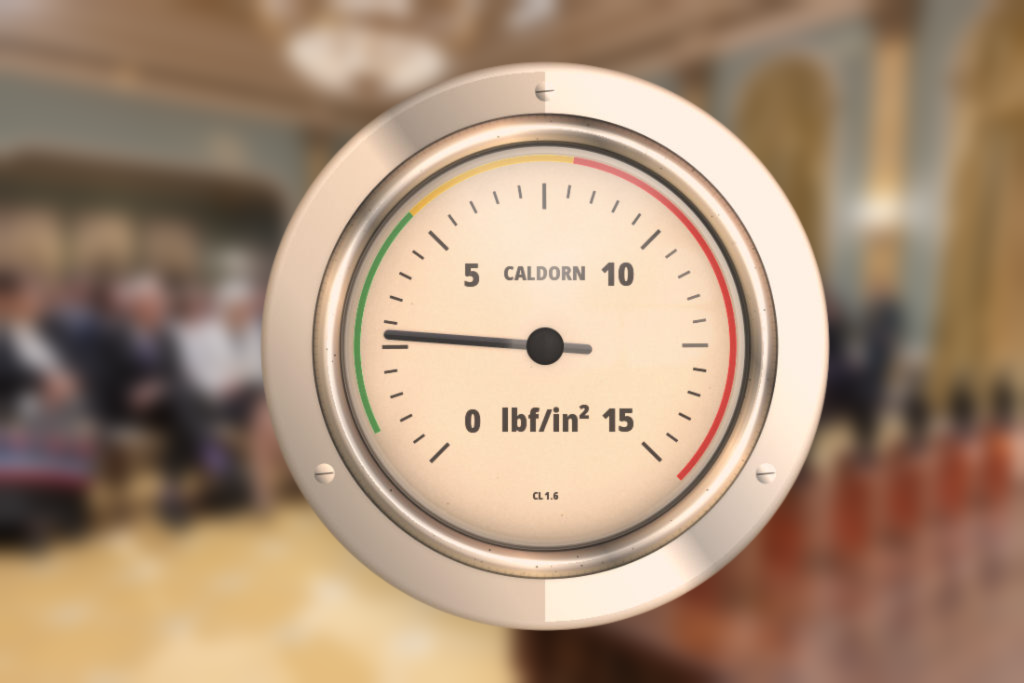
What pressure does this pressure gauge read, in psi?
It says 2.75 psi
